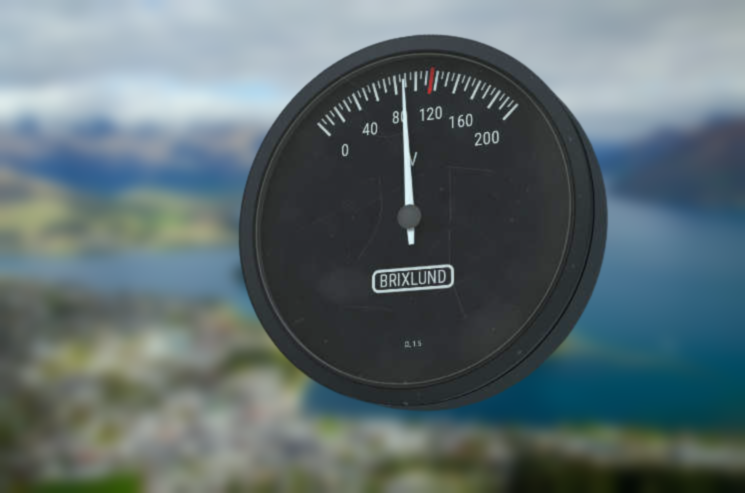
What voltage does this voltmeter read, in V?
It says 90 V
